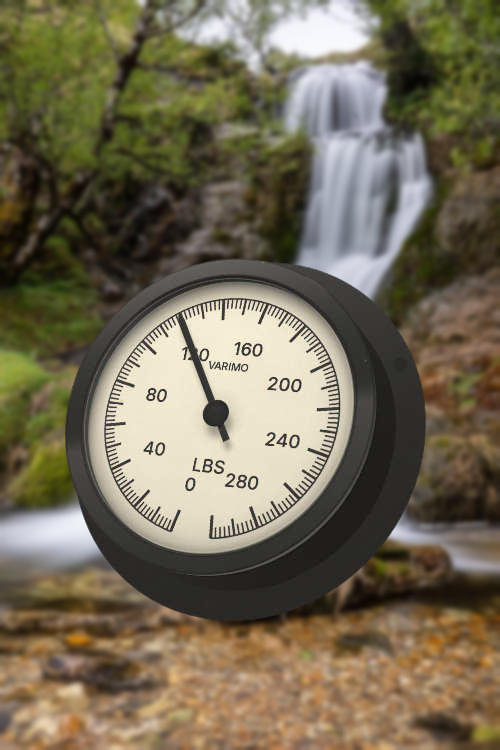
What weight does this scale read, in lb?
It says 120 lb
